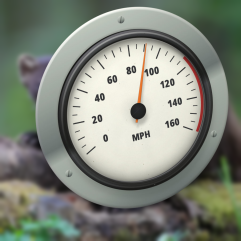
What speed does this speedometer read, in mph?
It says 90 mph
